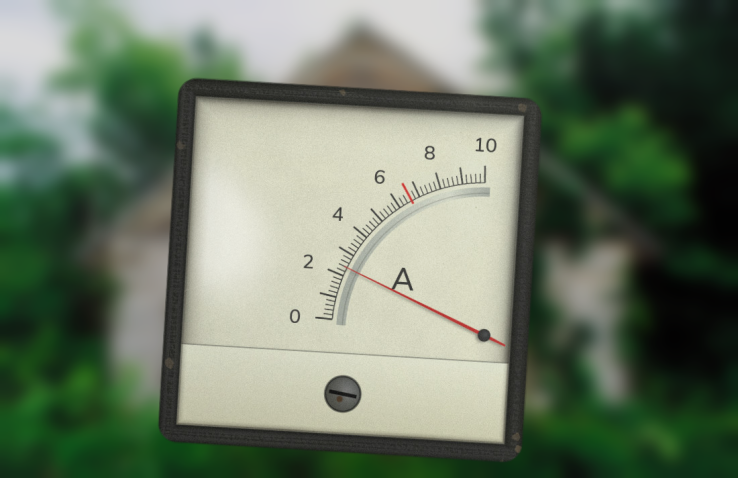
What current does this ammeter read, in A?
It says 2.4 A
